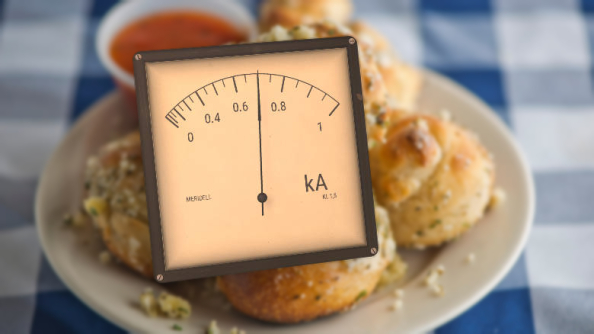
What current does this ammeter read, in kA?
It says 0.7 kA
